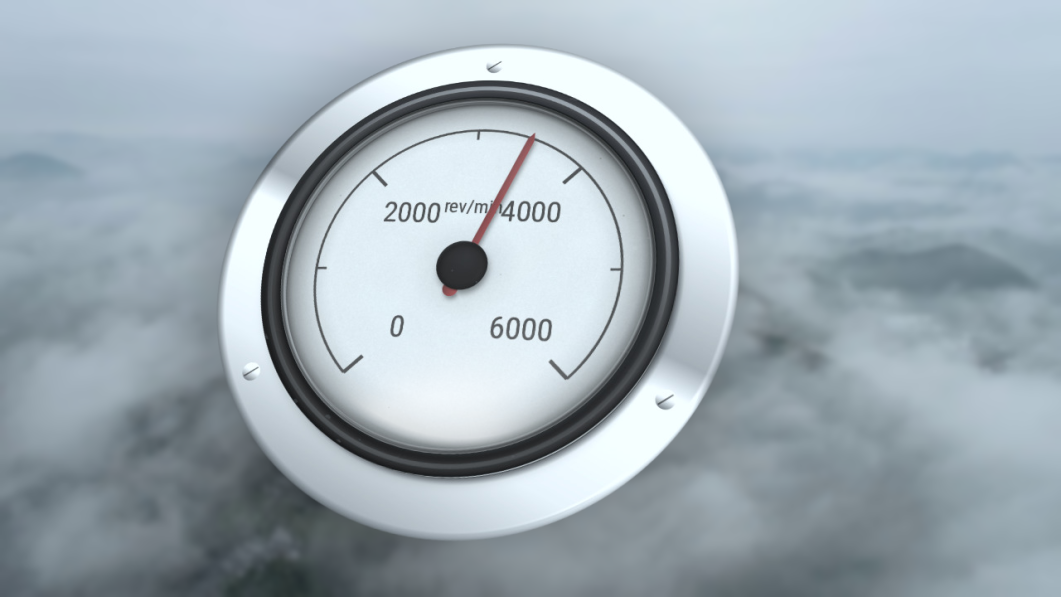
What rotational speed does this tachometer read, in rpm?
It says 3500 rpm
